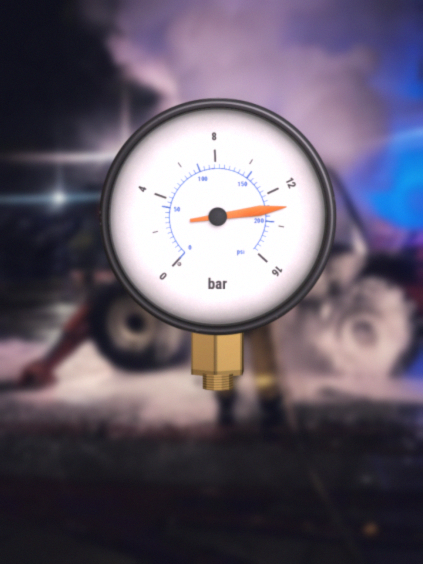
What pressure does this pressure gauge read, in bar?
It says 13 bar
